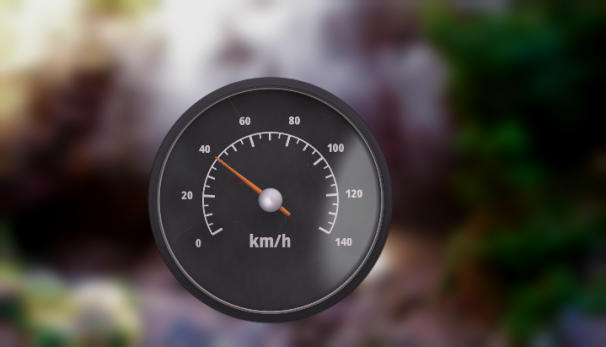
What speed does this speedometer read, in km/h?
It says 40 km/h
